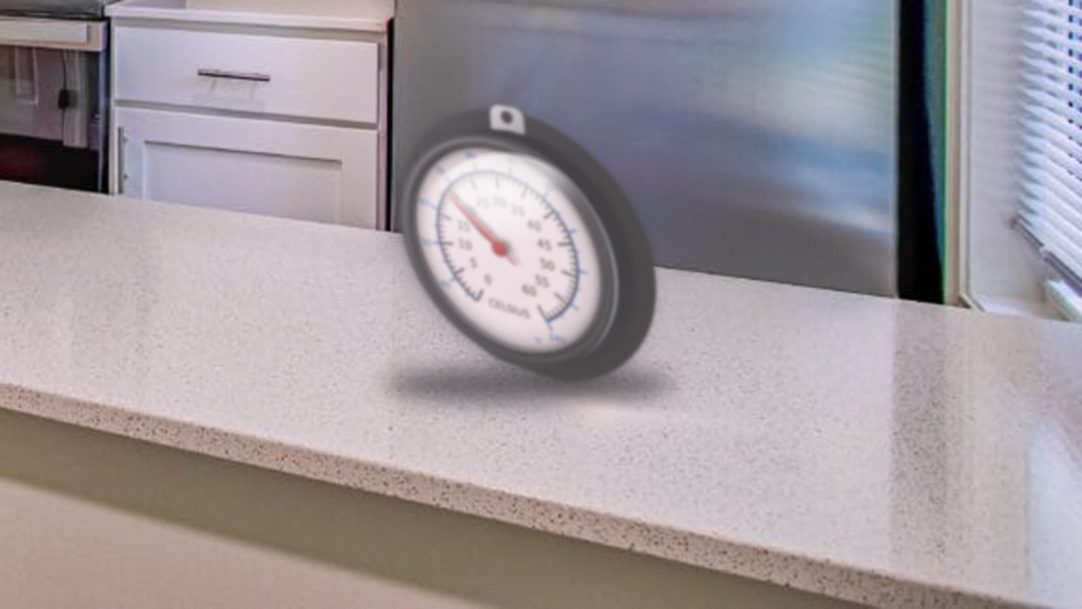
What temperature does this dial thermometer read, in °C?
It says 20 °C
